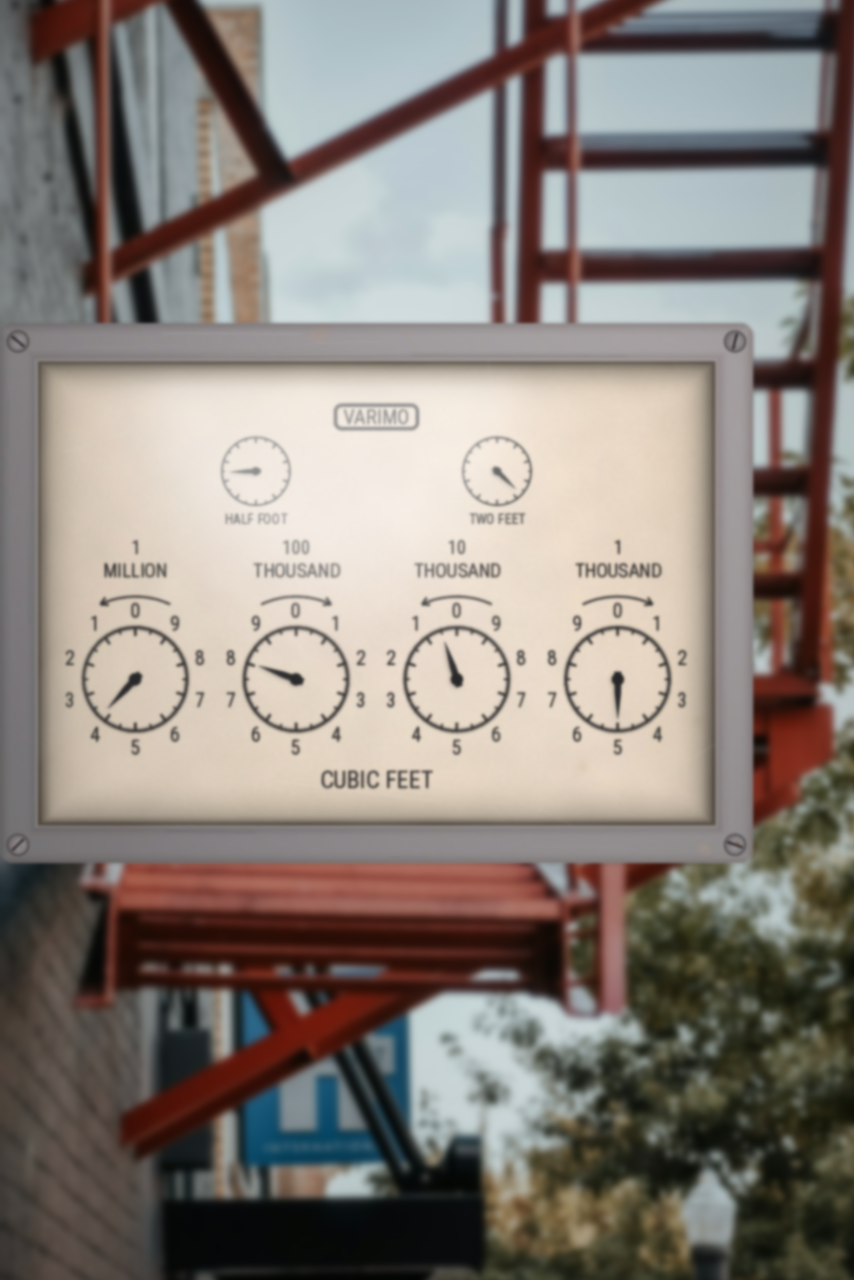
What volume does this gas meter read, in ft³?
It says 380500 ft³
